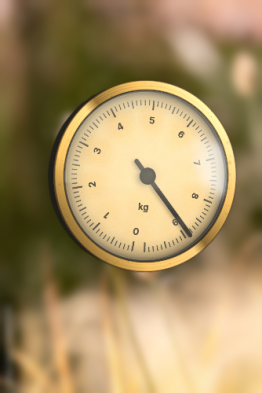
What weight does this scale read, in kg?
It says 8.9 kg
